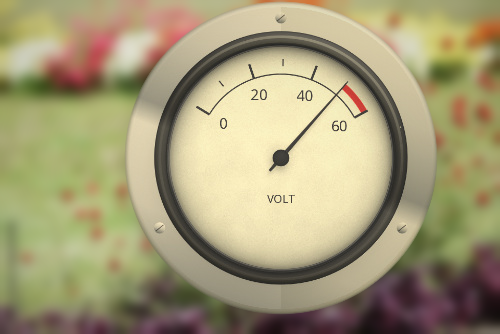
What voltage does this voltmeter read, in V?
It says 50 V
